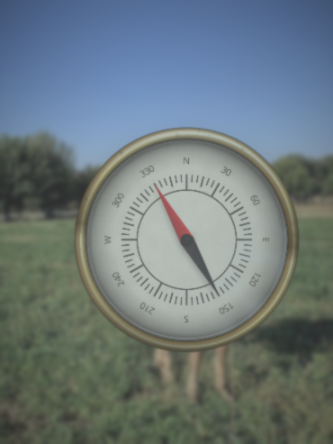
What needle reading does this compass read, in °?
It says 330 °
